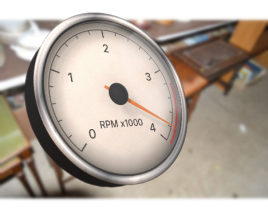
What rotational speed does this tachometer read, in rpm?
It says 3800 rpm
